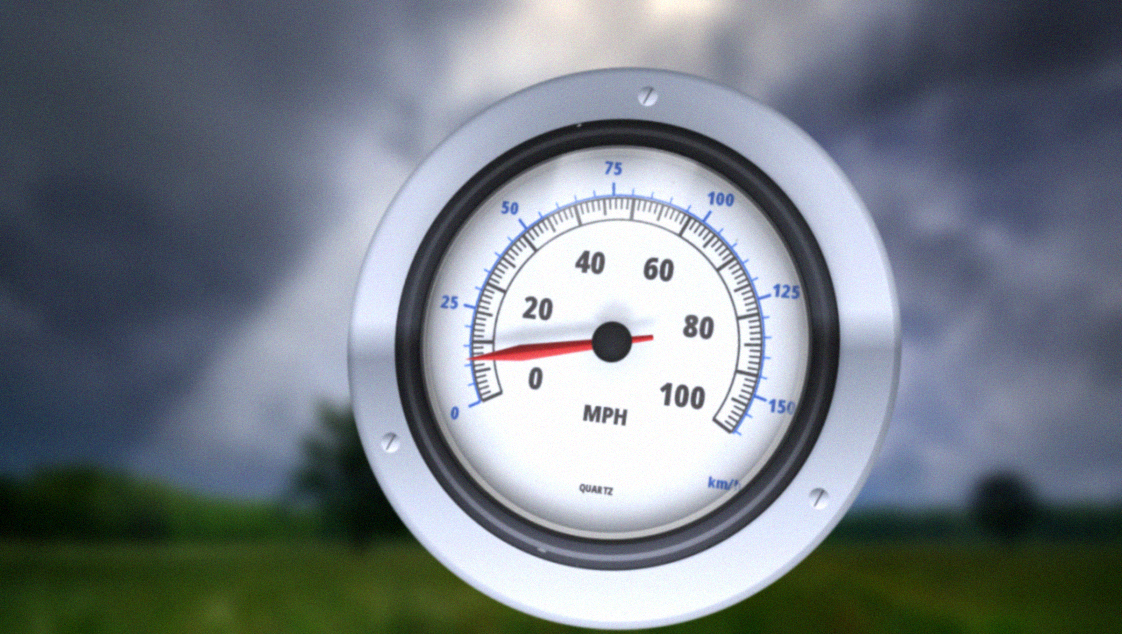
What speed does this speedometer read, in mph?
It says 7 mph
